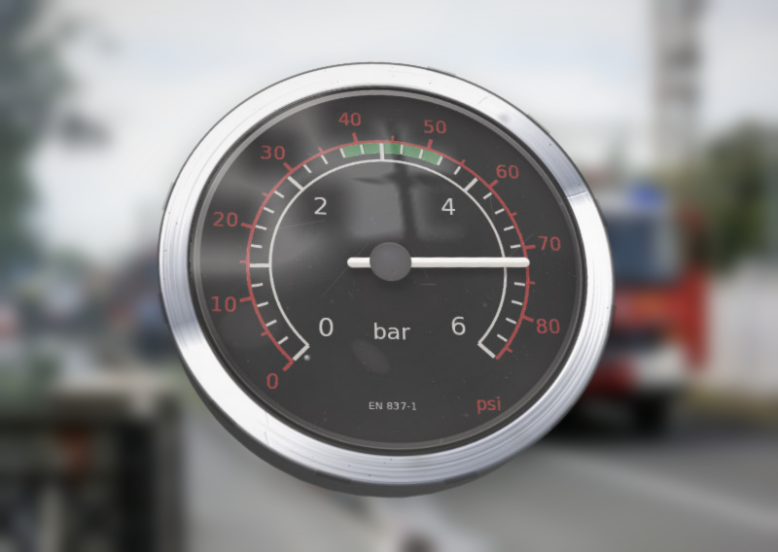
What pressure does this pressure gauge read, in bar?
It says 5 bar
